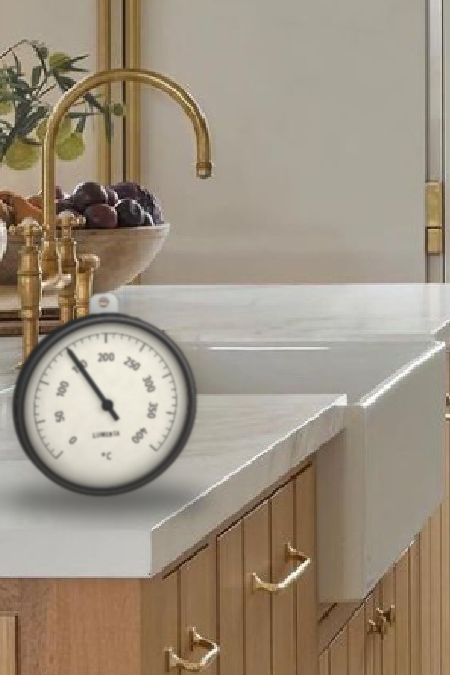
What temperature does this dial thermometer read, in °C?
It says 150 °C
